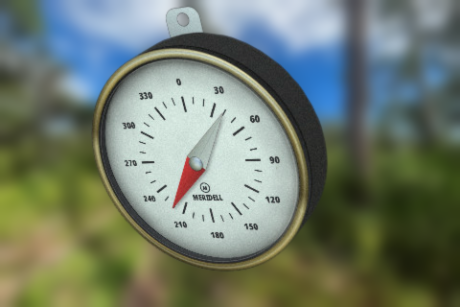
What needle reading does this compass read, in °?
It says 220 °
